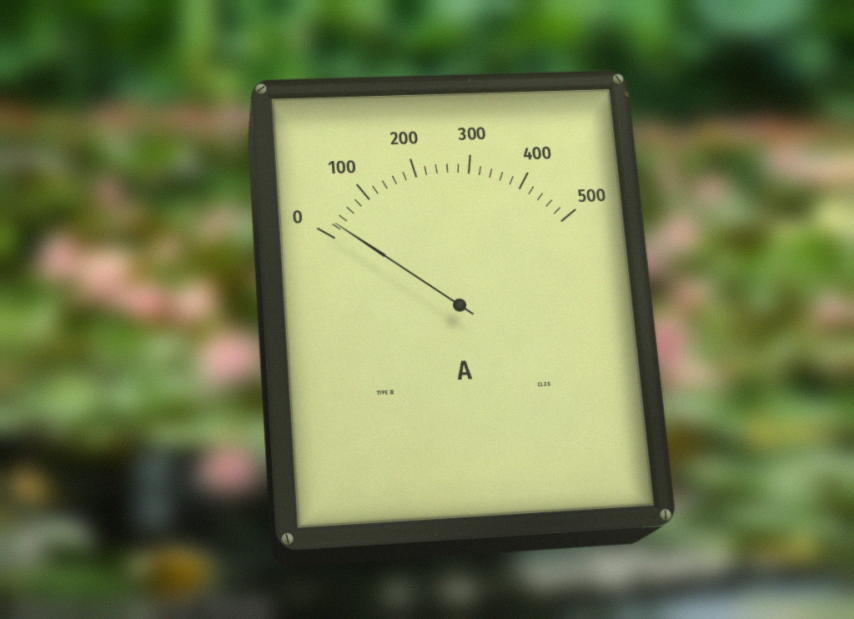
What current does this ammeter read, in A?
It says 20 A
